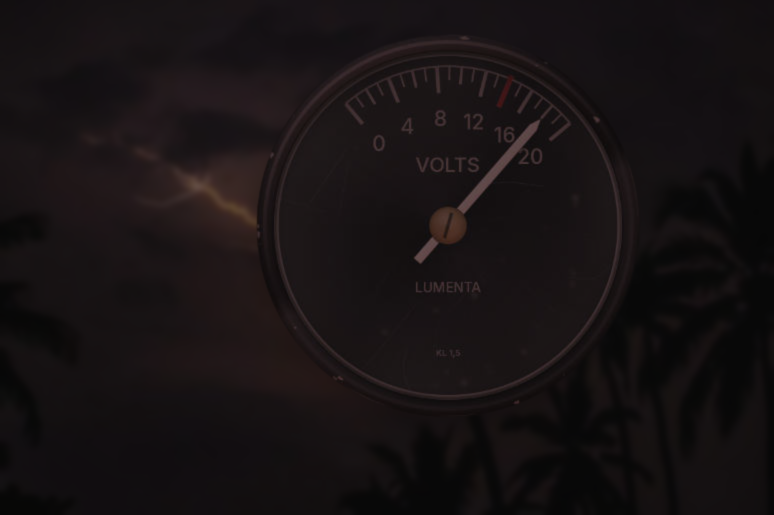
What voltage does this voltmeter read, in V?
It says 18 V
